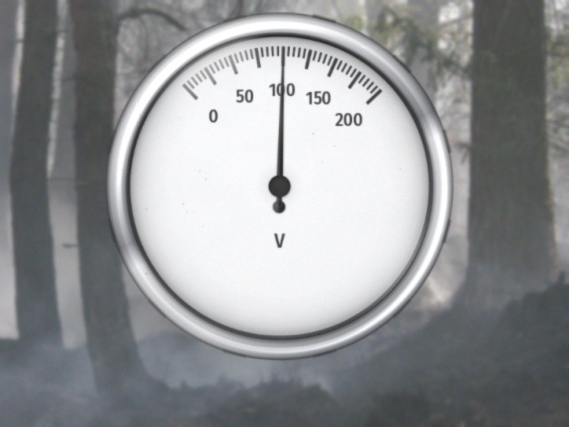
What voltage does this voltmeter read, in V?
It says 100 V
